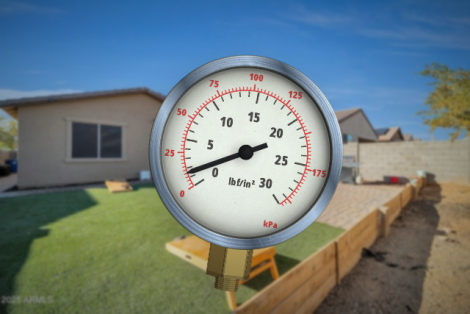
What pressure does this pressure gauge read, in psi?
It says 1.5 psi
